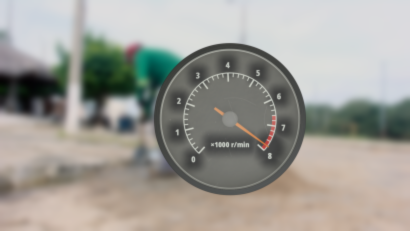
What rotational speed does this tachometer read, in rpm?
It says 7800 rpm
